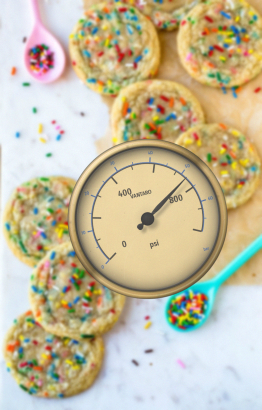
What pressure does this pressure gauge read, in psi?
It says 750 psi
